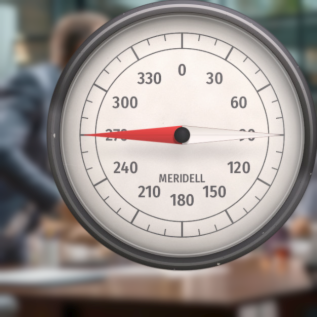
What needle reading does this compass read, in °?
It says 270 °
